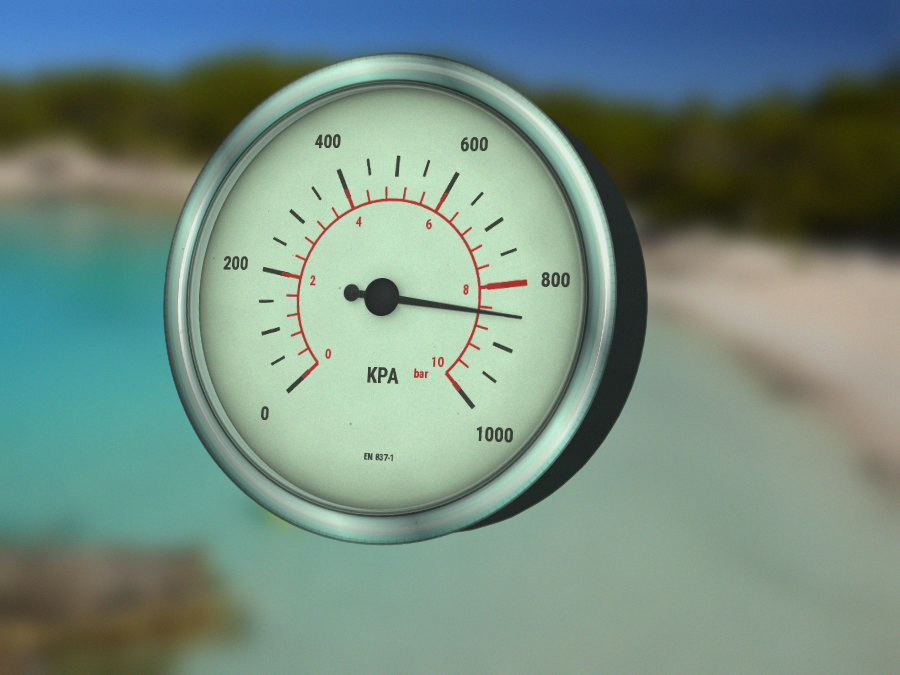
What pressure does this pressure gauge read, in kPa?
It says 850 kPa
